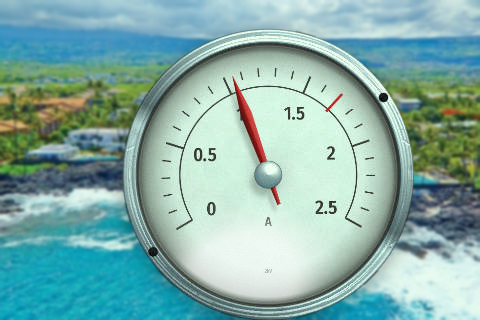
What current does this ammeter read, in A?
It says 1.05 A
